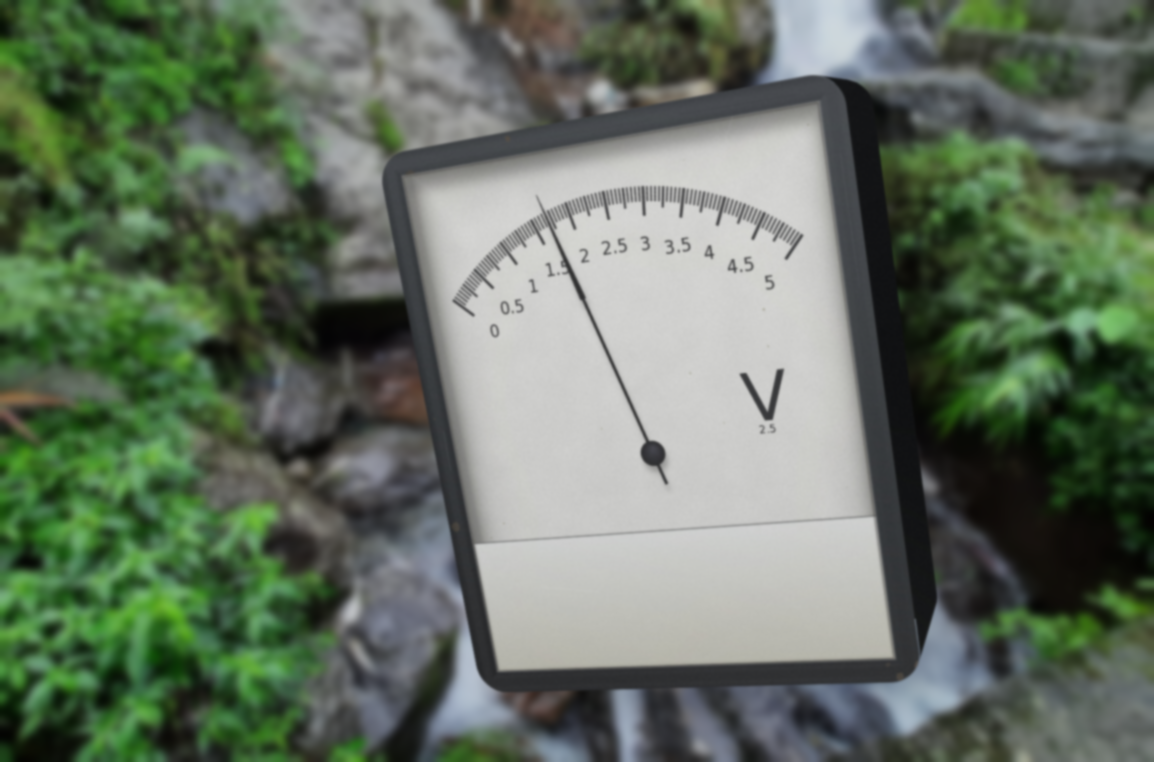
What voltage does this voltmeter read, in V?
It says 1.75 V
